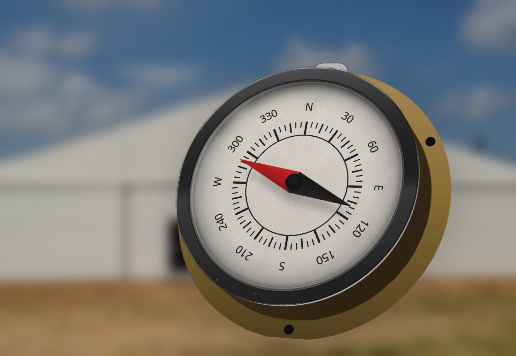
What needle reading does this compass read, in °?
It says 290 °
